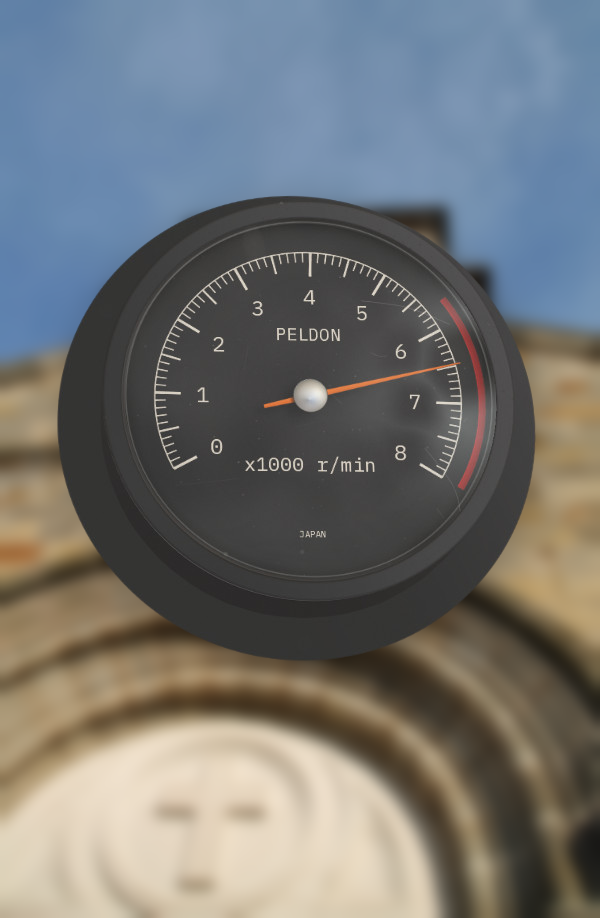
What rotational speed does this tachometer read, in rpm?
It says 6500 rpm
